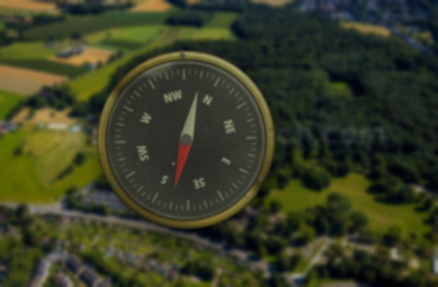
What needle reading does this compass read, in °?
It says 165 °
